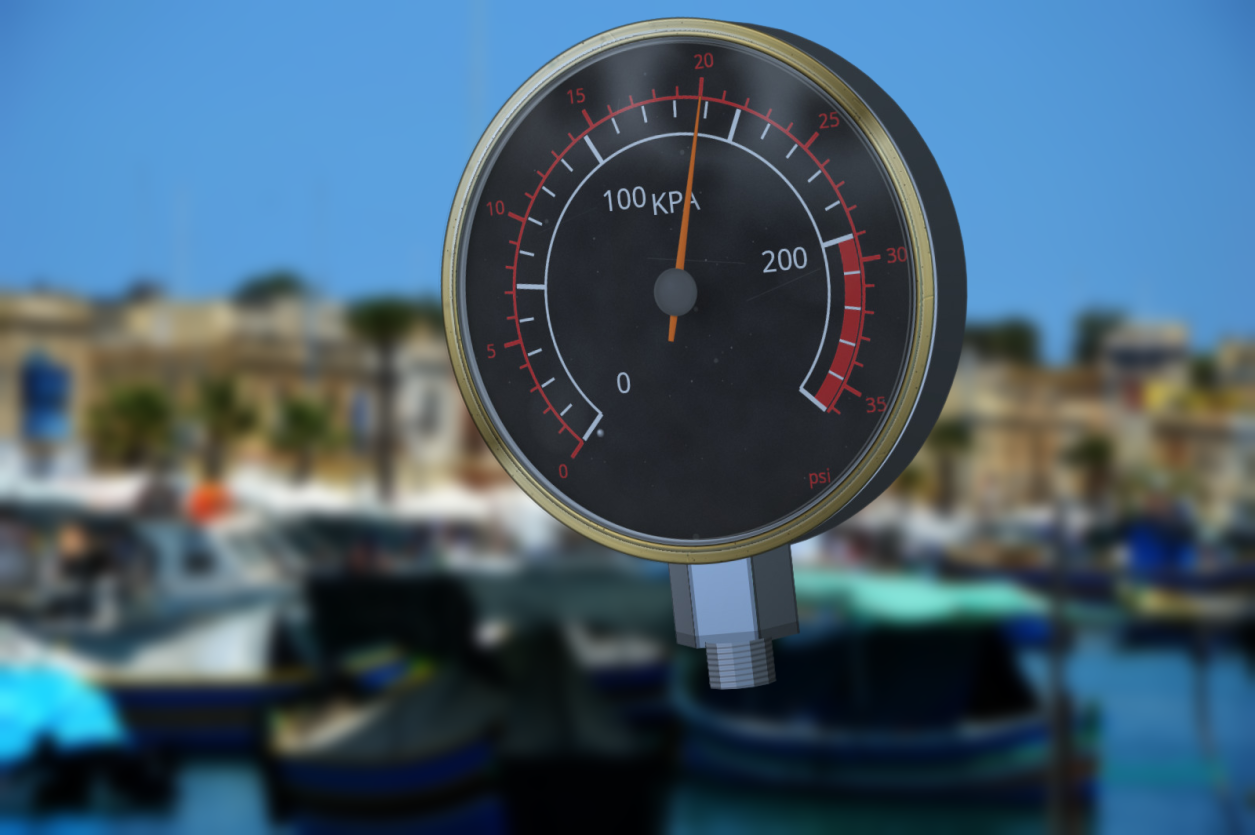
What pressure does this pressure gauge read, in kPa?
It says 140 kPa
